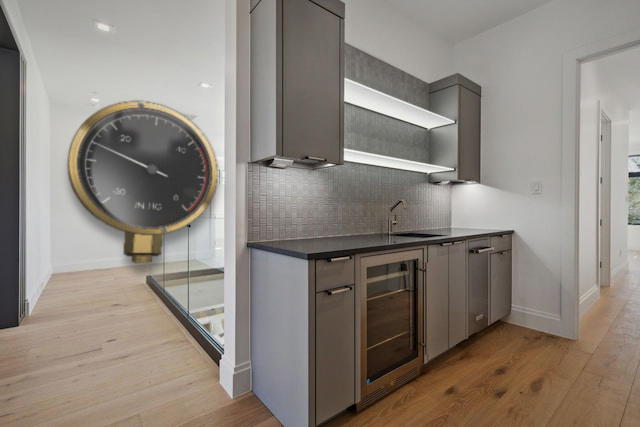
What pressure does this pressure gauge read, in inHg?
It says -23 inHg
